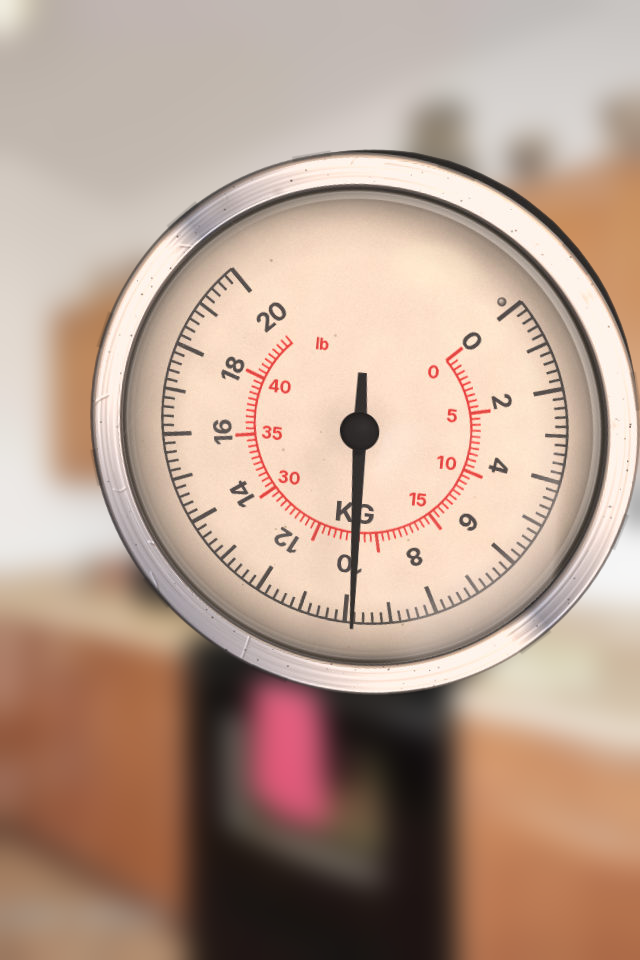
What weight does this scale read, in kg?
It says 9.8 kg
